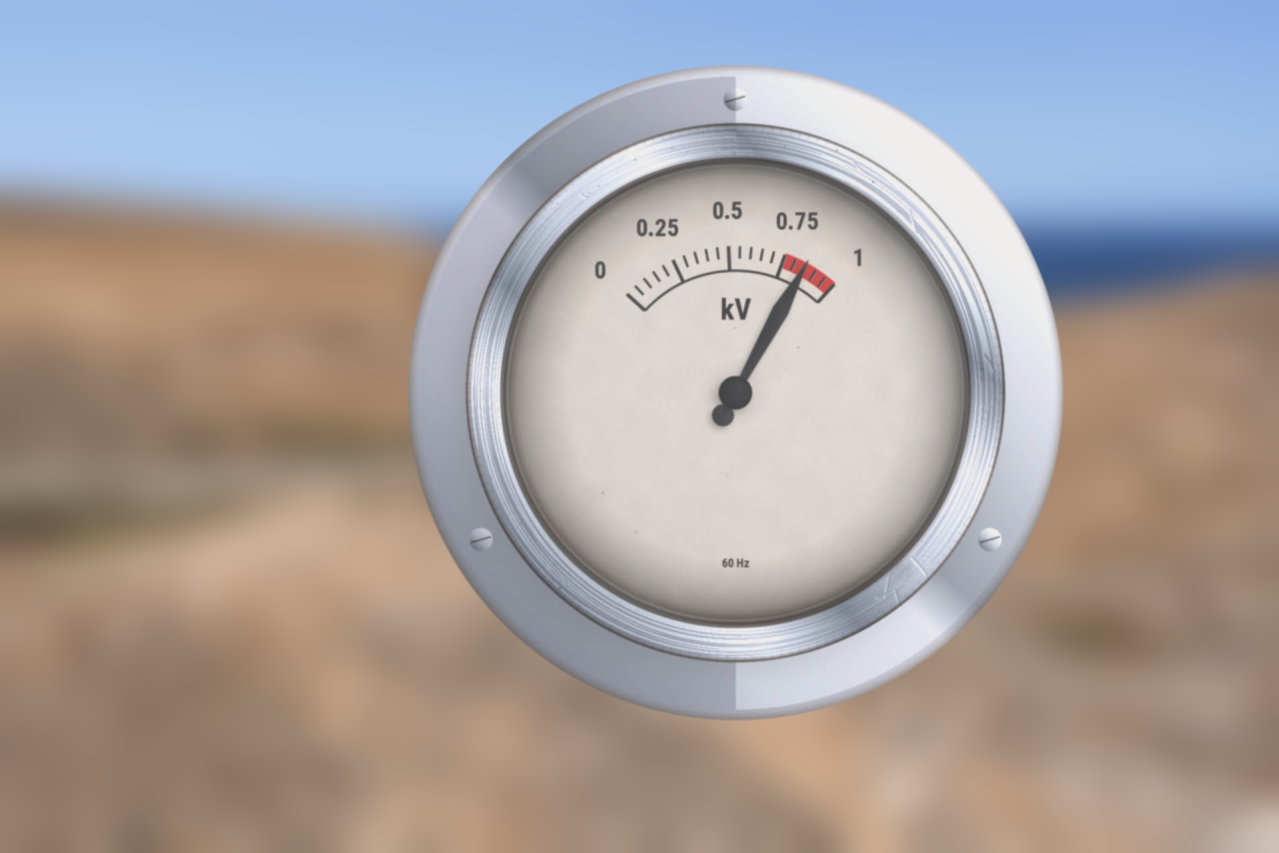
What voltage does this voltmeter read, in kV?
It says 0.85 kV
